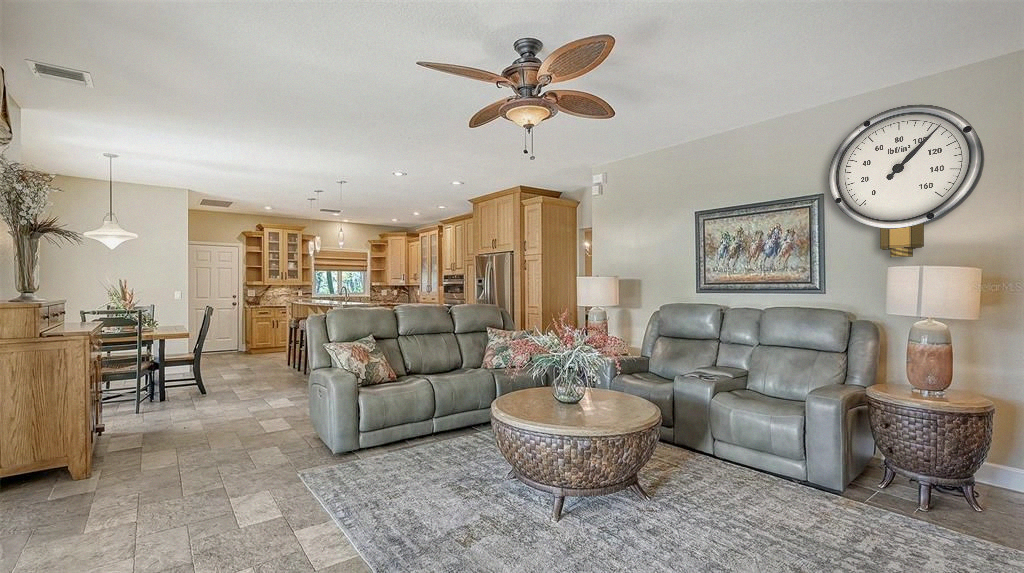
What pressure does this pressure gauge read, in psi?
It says 105 psi
